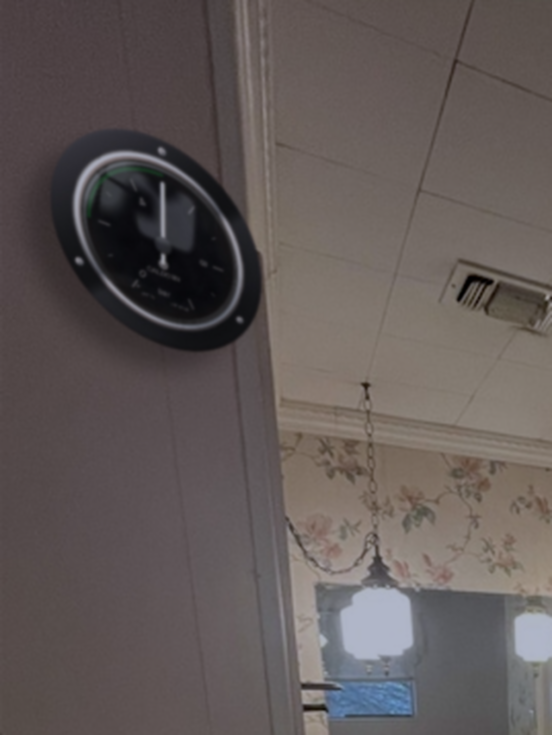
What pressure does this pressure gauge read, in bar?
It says 5 bar
